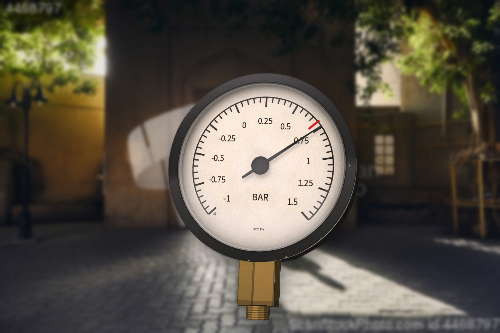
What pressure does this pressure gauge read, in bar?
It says 0.75 bar
